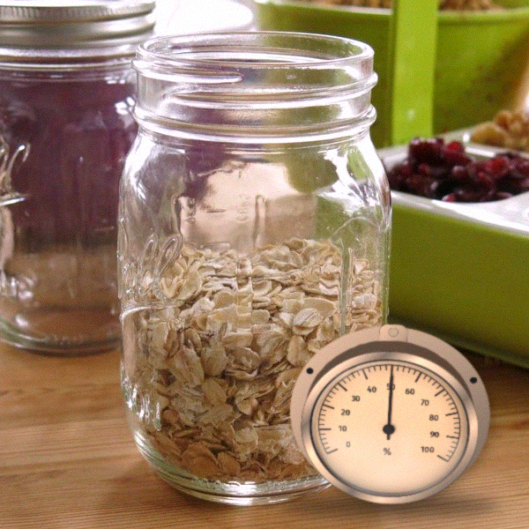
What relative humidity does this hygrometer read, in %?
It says 50 %
